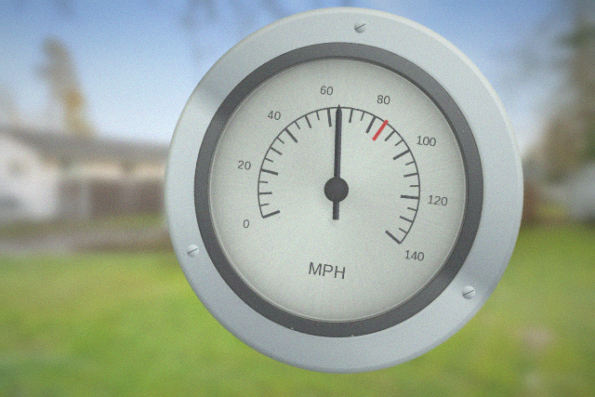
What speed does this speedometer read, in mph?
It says 65 mph
